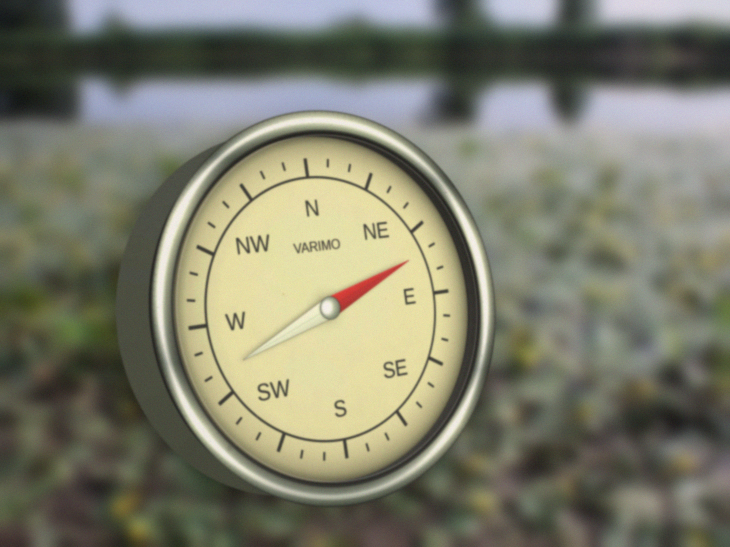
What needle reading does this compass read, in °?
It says 70 °
